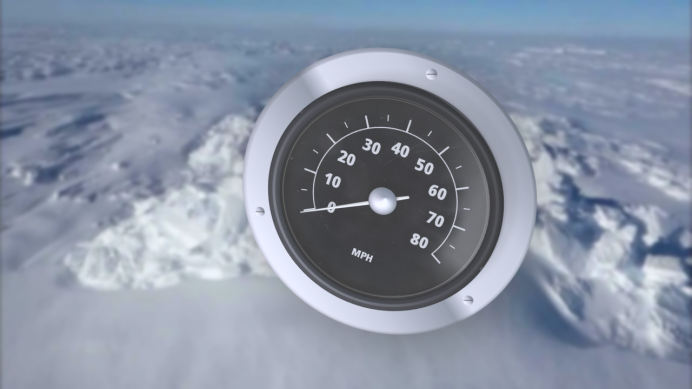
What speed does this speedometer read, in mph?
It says 0 mph
